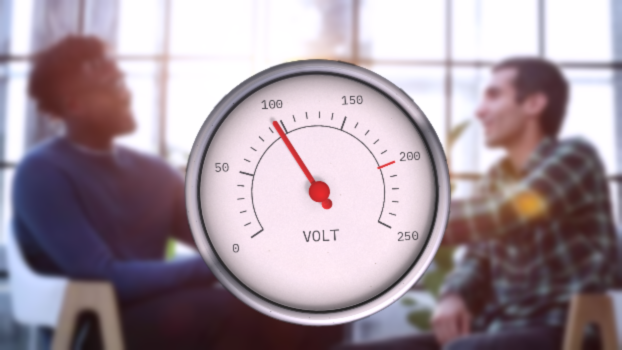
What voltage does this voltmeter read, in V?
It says 95 V
